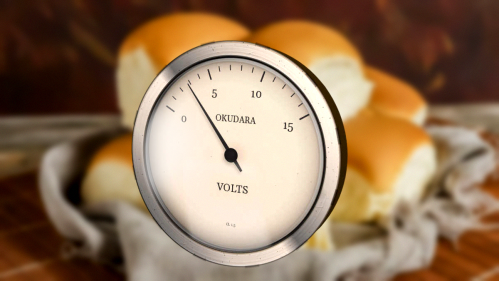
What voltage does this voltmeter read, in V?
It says 3 V
